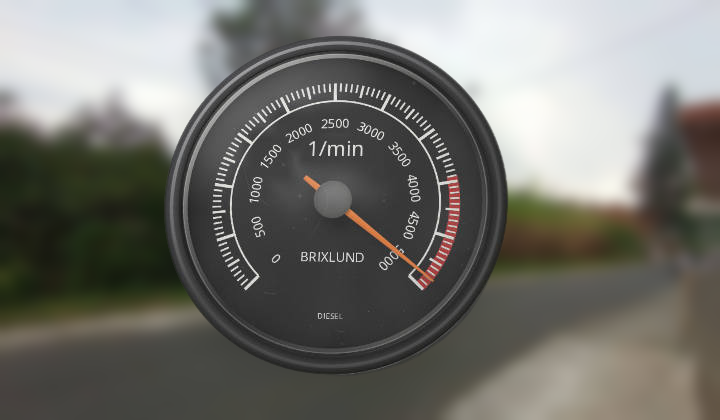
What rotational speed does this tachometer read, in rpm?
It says 4900 rpm
